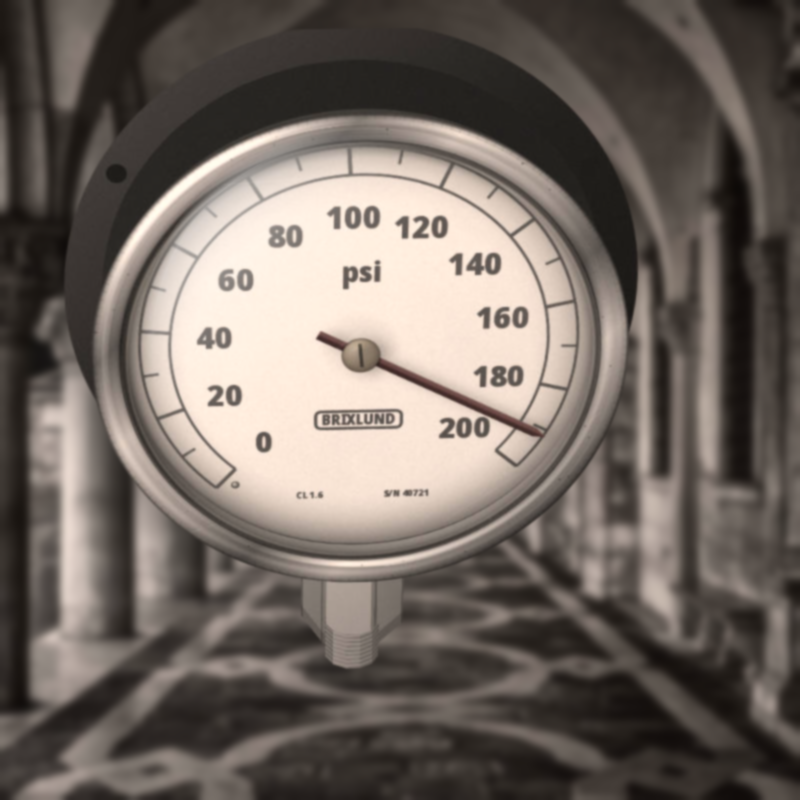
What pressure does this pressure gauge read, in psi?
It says 190 psi
